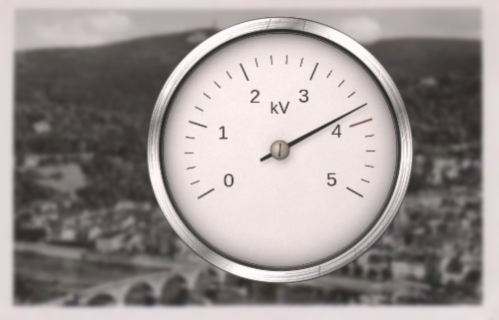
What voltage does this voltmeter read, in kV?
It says 3.8 kV
